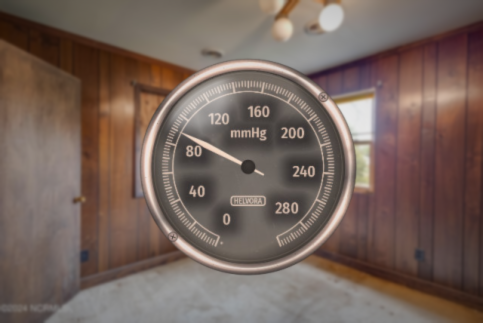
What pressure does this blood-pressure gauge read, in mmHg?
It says 90 mmHg
